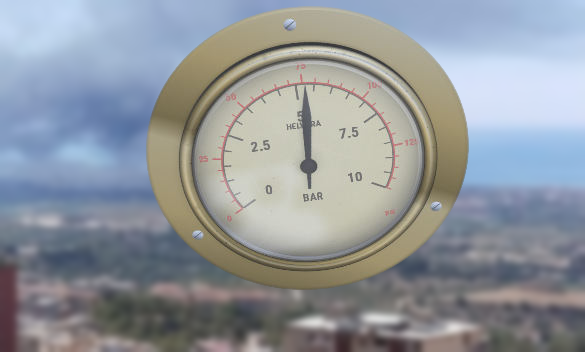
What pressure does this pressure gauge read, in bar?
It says 5.25 bar
